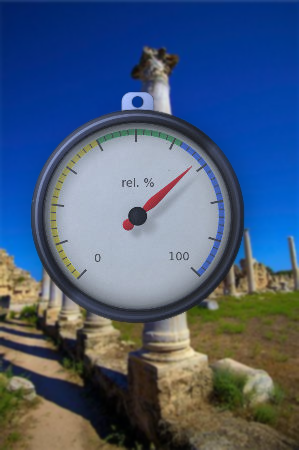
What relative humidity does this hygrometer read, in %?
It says 68 %
